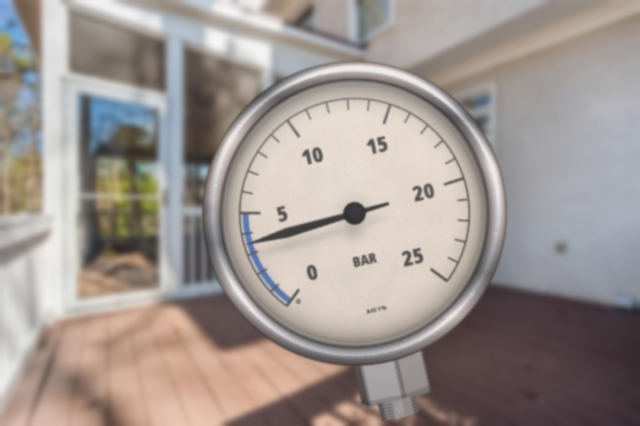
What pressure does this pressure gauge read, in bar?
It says 3.5 bar
